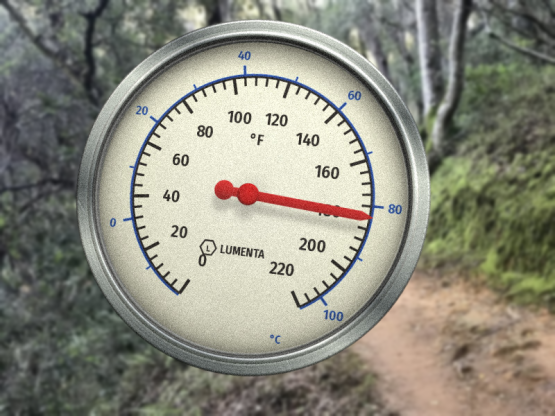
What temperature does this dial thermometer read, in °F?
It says 180 °F
